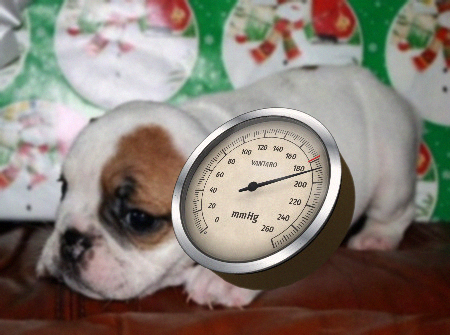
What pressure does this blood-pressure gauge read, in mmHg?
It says 190 mmHg
